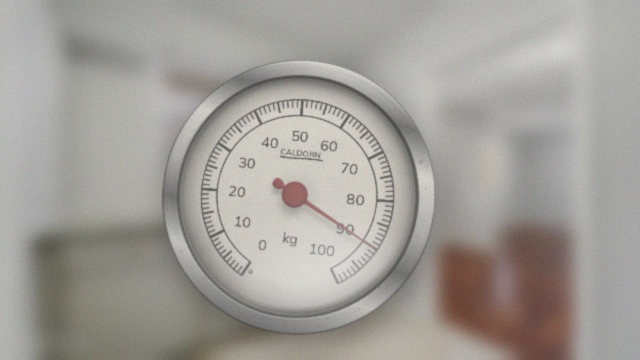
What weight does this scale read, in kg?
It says 90 kg
